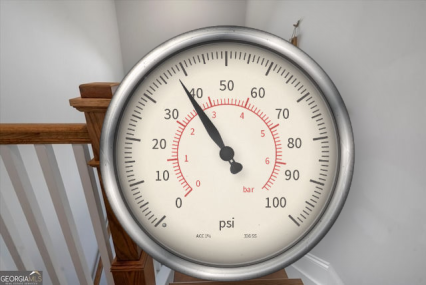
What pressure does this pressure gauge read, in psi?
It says 38 psi
